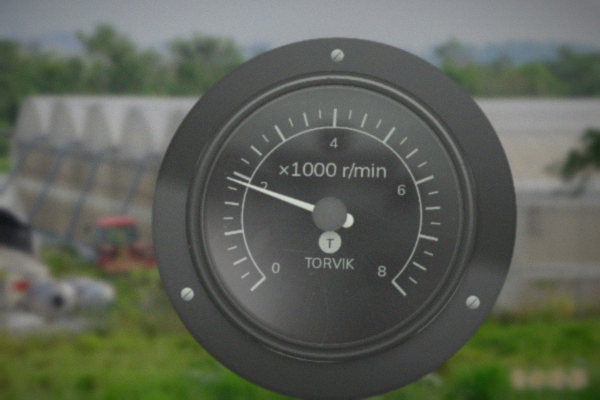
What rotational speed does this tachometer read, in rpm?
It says 1875 rpm
